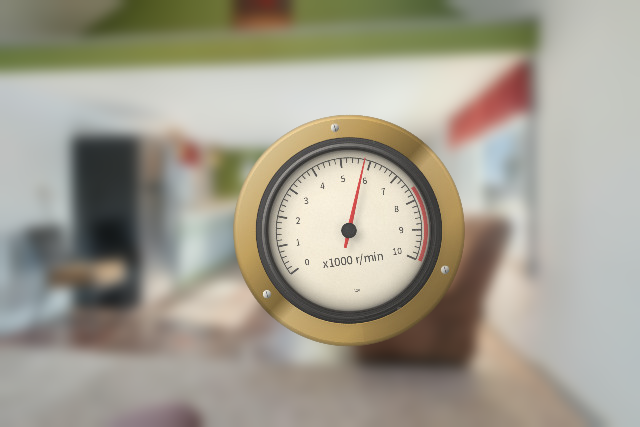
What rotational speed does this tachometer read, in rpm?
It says 5800 rpm
